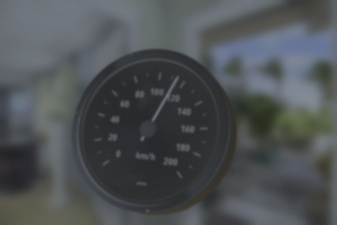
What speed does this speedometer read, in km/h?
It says 115 km/h
